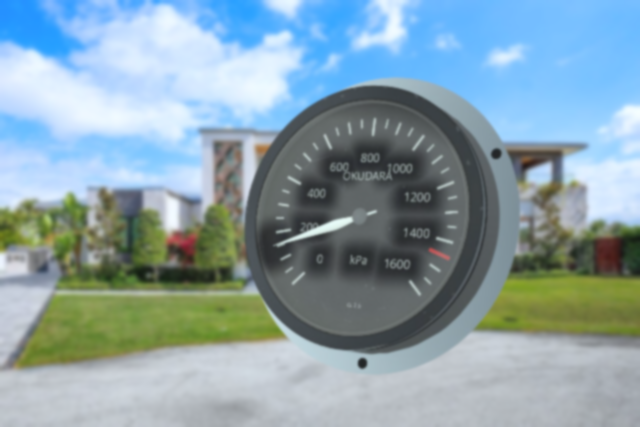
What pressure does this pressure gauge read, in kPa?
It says 150 kPa
